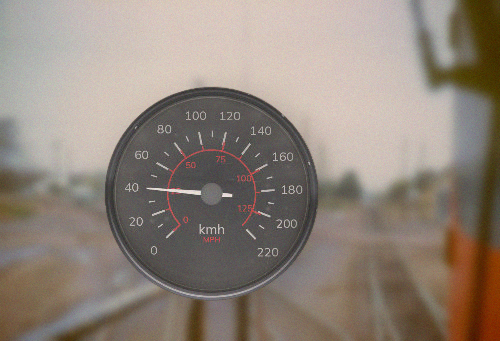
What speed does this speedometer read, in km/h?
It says 40 km/h
